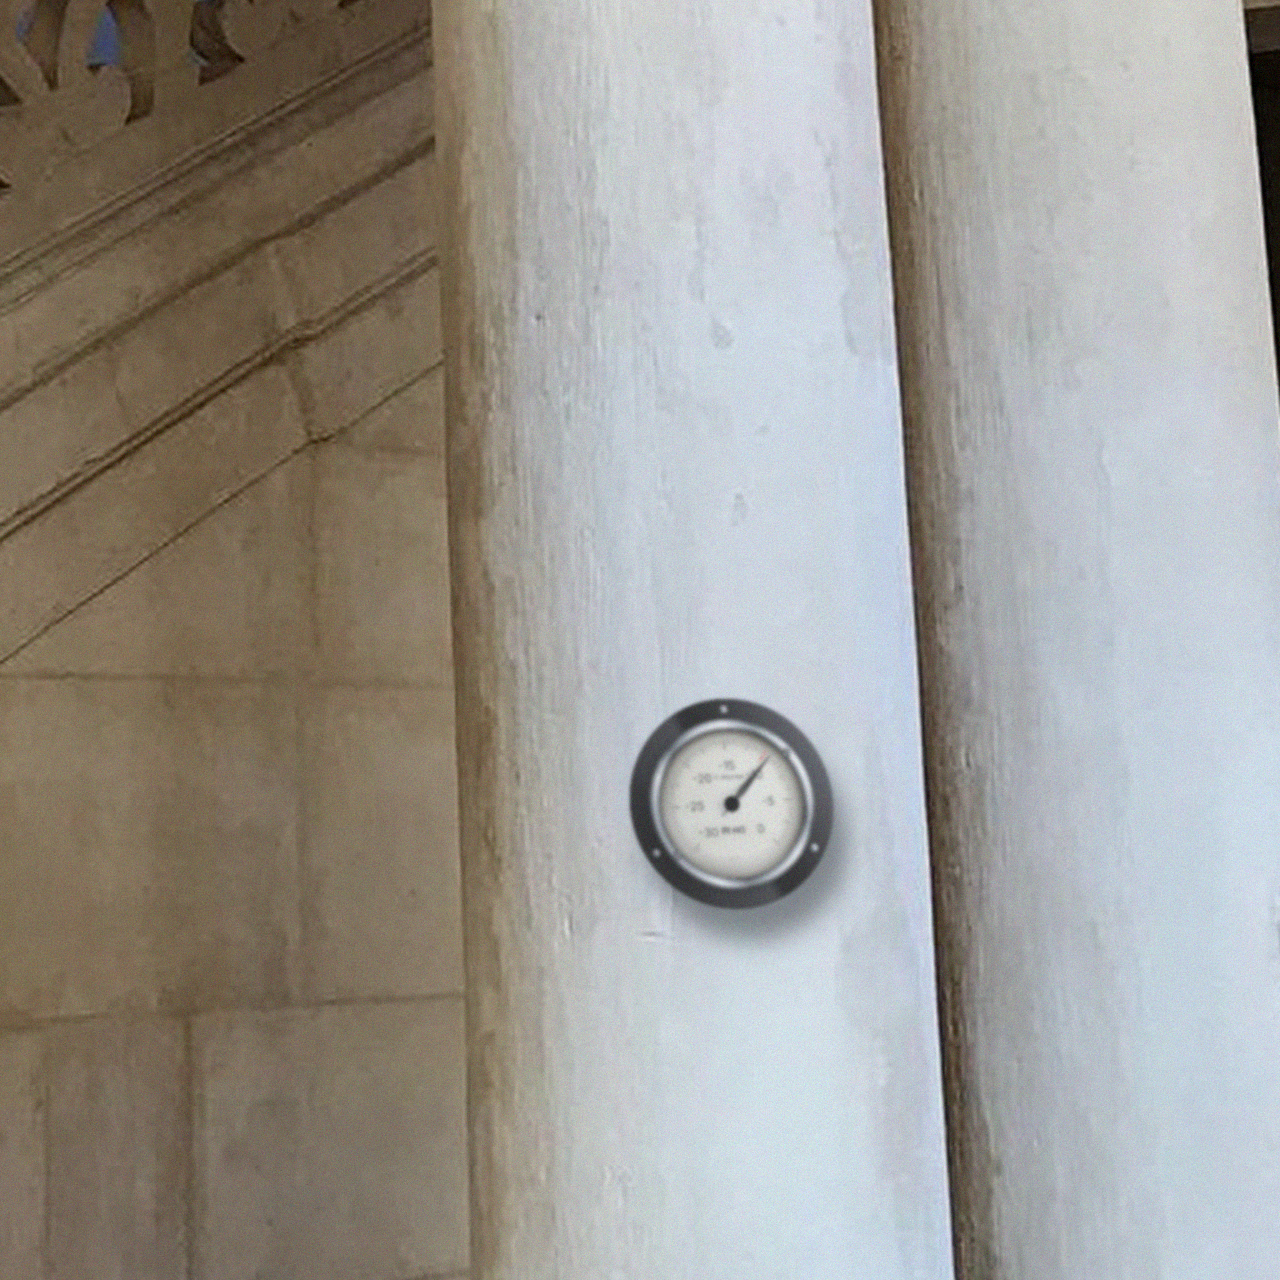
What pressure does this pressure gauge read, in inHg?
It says -10 inHg
